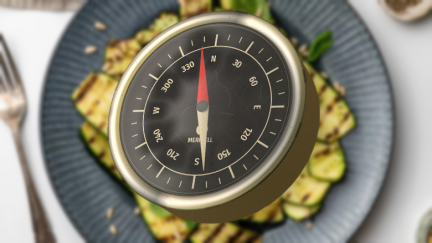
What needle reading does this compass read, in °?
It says 350 °
